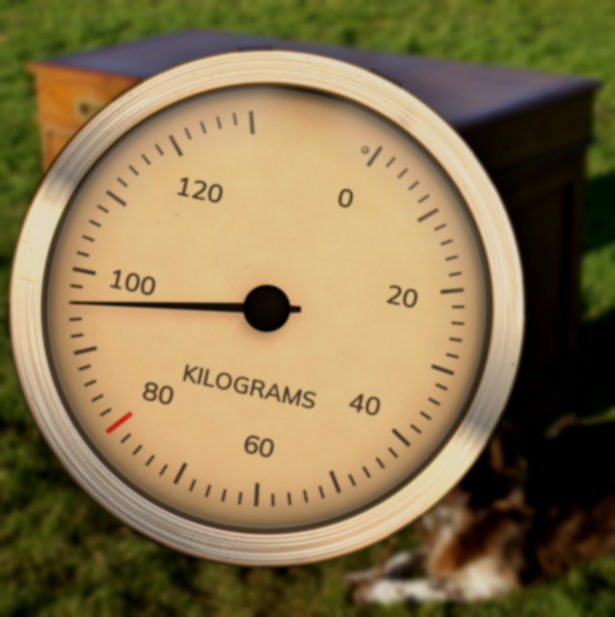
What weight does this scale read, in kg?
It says 96 kg
